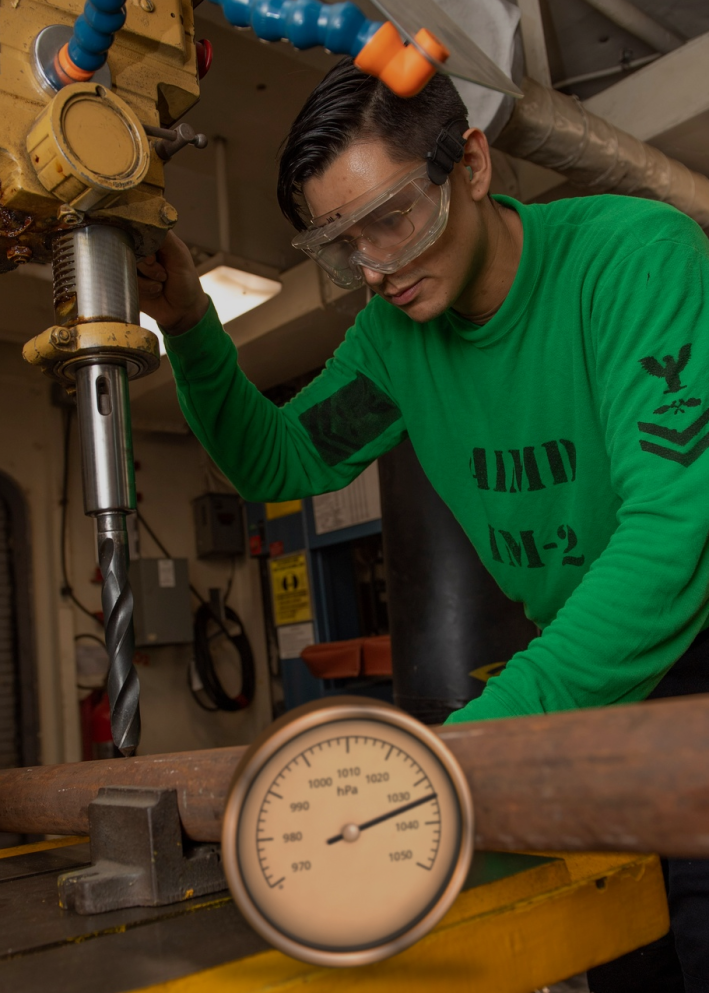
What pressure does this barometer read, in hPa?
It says 1034 hPa
